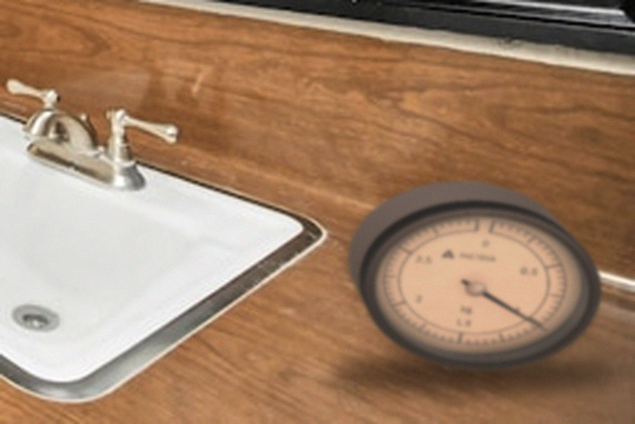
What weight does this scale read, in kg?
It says 1 kg
